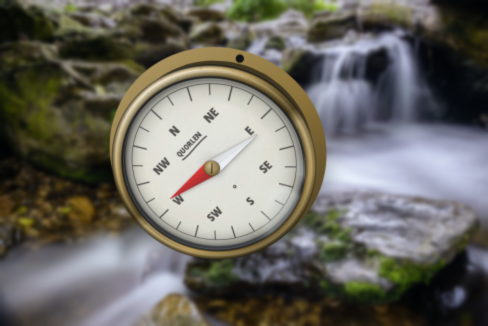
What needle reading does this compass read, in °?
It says 277.5 °
